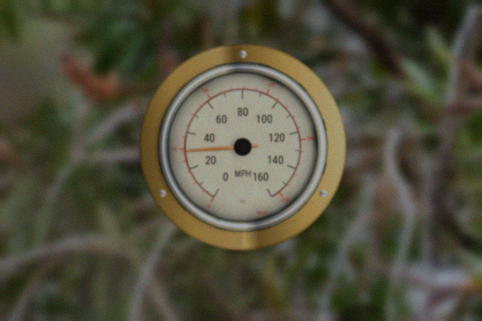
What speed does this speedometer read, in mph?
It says 30 mph
